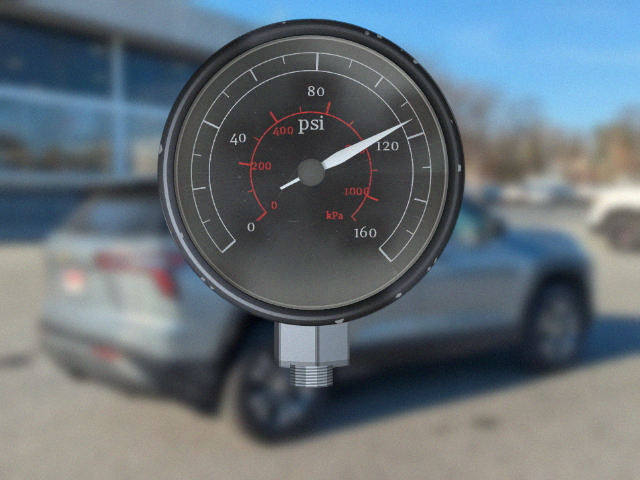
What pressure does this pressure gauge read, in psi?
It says 115 psi
